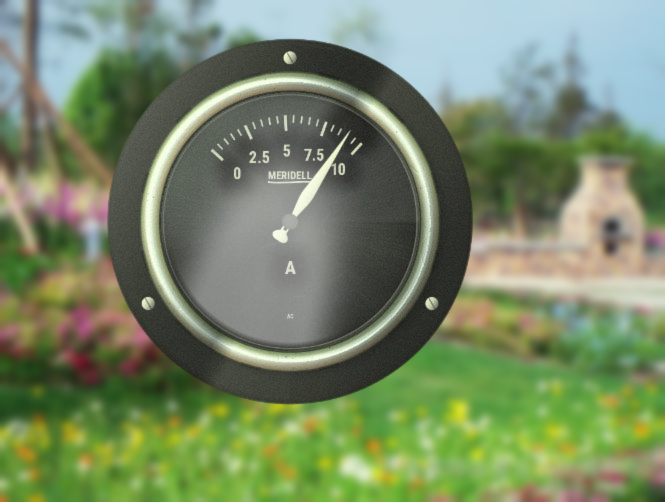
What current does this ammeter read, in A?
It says 9 A
